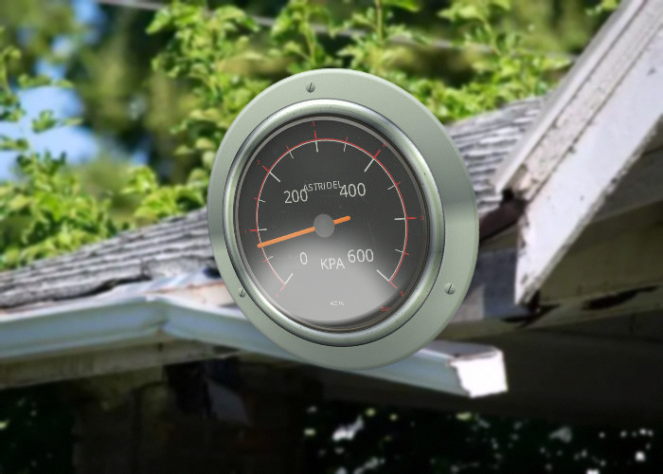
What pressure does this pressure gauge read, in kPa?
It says 75 kPa
